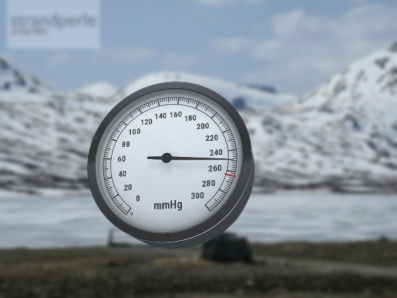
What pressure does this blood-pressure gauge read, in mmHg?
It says 250 mmHg
